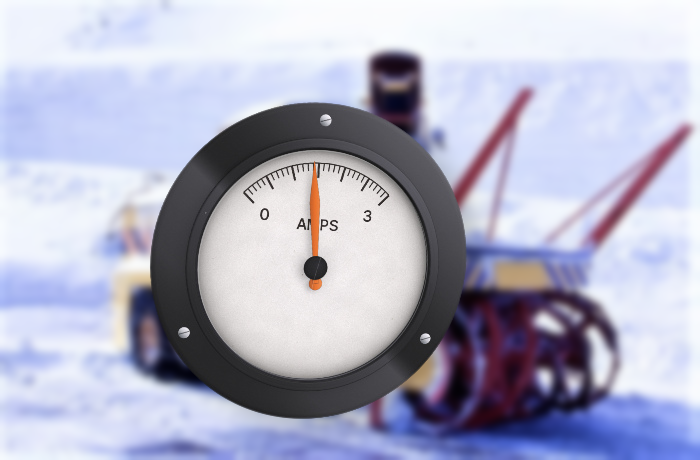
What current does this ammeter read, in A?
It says 1.4 A
